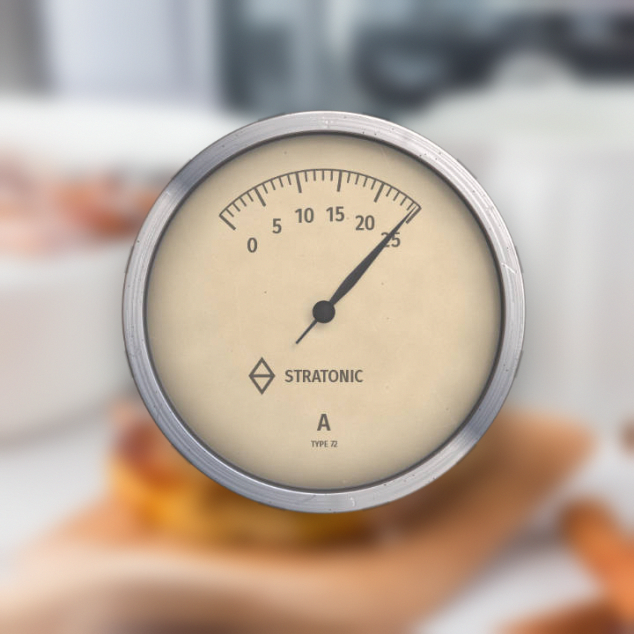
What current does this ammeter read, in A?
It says 24.5 A
